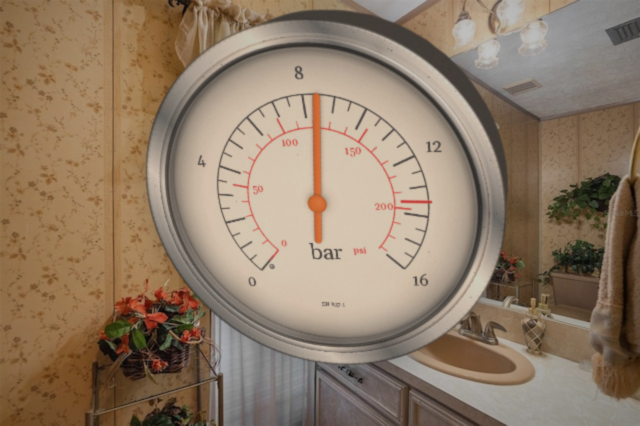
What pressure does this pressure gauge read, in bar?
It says 8.5 bar
